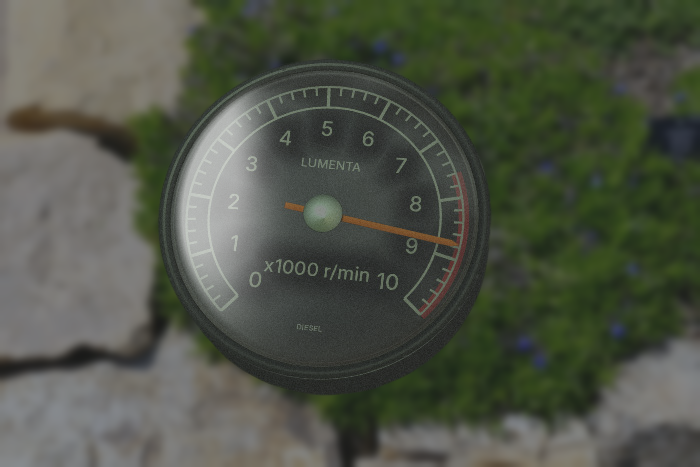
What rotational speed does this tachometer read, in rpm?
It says 8800 rpm
